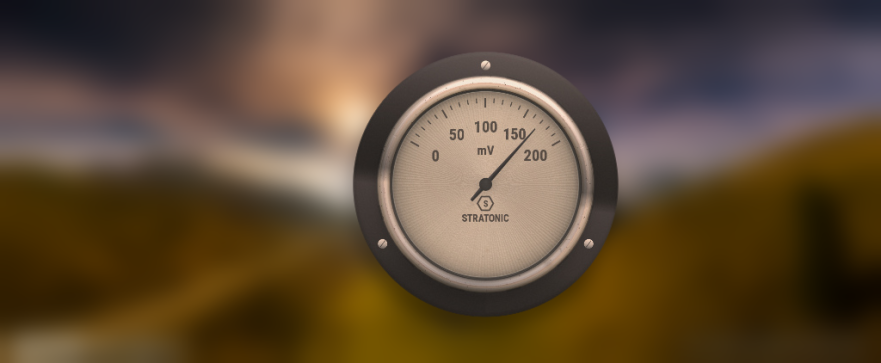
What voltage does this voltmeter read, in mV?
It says 170 mV
